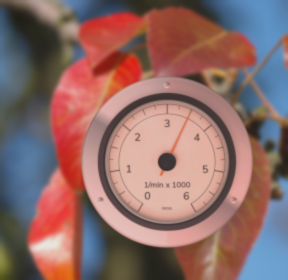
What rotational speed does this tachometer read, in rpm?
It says 3500 rpm
